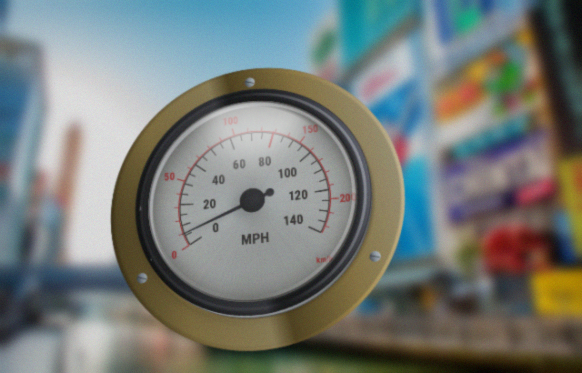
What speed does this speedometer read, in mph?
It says 5 mph
